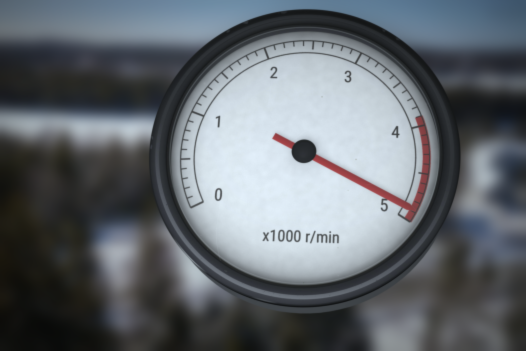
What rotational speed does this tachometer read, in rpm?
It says 4900 rpm
